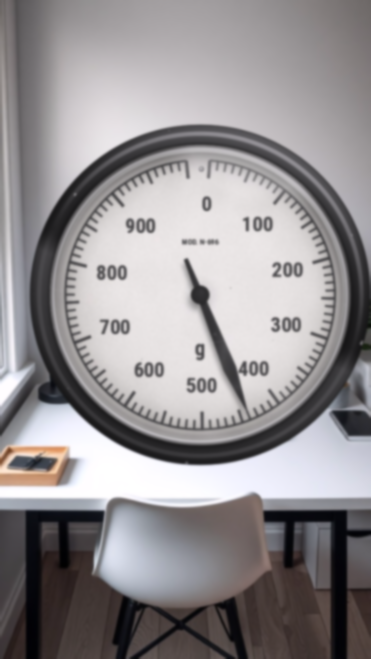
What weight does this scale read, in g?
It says 440 g
